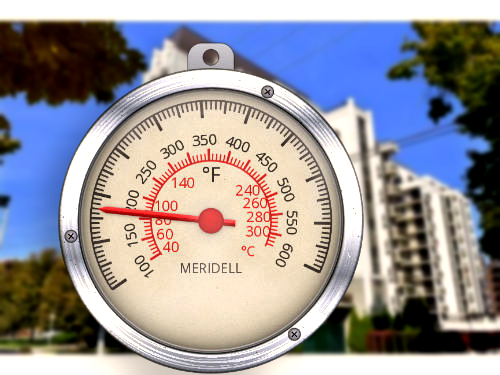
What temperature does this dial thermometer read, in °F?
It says 185 °F
